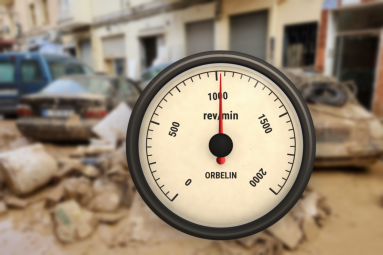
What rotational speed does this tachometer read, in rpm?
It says 1025 rpm
